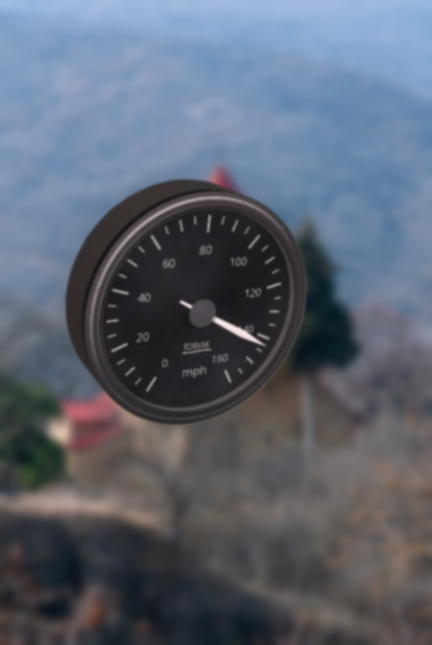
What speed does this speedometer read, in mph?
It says 142.5 mph
